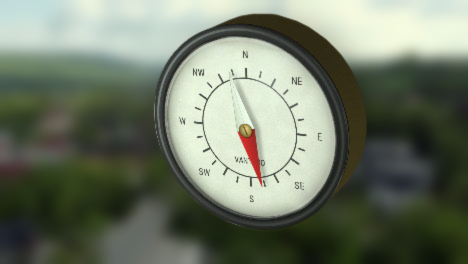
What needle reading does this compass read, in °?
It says 165 °
